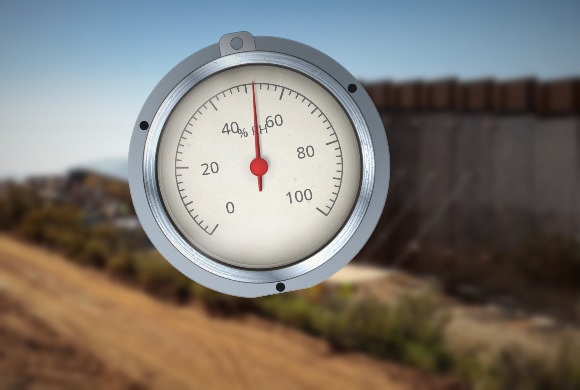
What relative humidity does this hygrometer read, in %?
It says 52 %
